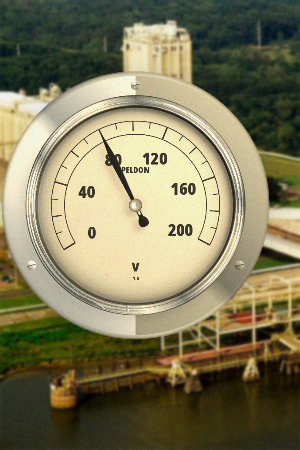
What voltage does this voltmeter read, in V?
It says 80 V
